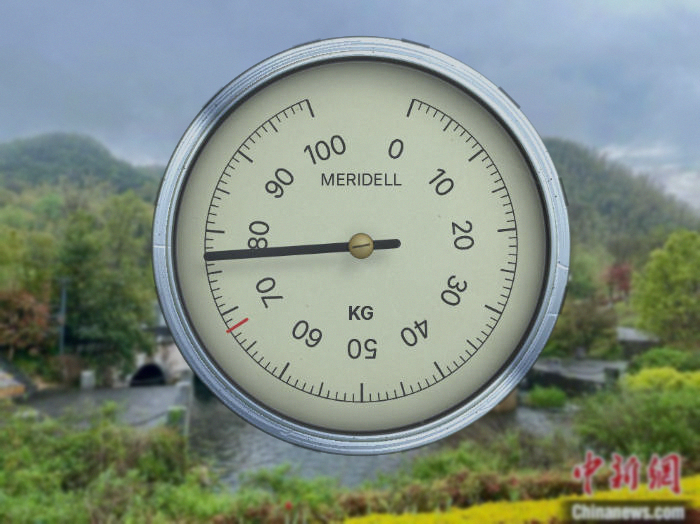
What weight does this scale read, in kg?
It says 77 kg
